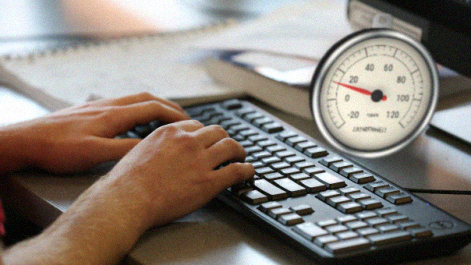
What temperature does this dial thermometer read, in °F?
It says 12 °F
